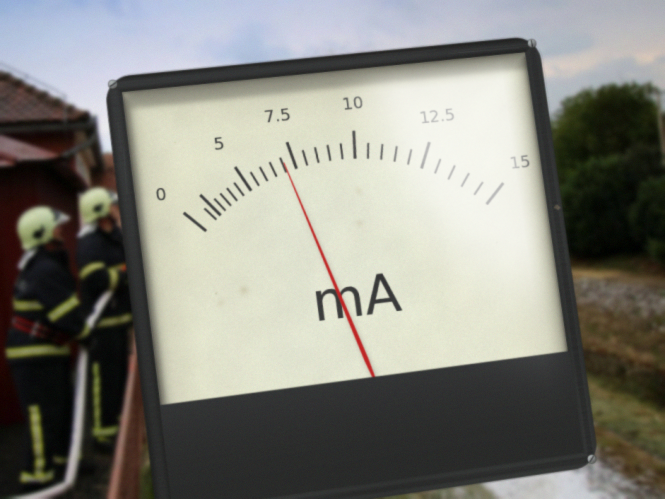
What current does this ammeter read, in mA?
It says 7 mA
